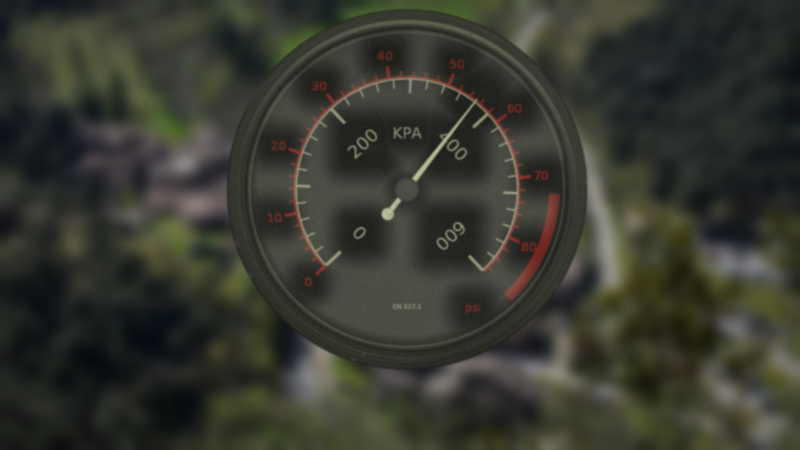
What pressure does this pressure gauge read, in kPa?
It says 380 kPa
